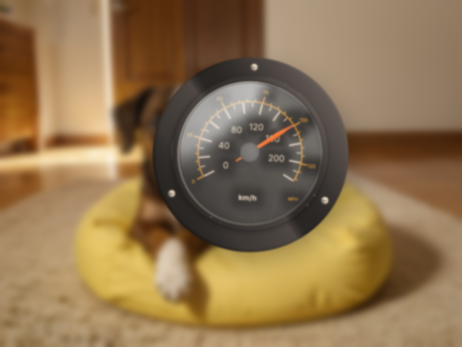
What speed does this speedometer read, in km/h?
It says 160 km/h
